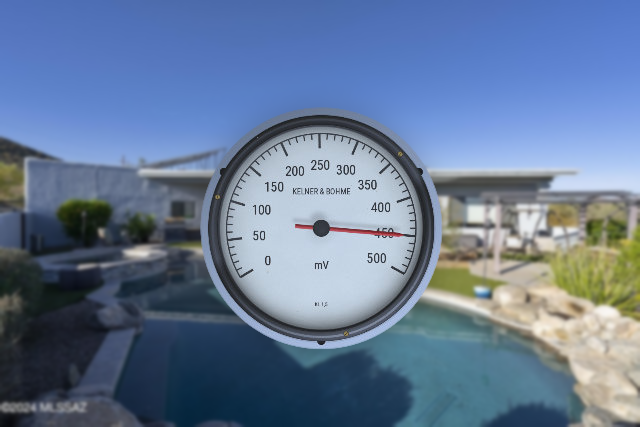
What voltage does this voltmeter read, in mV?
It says 450 mV
